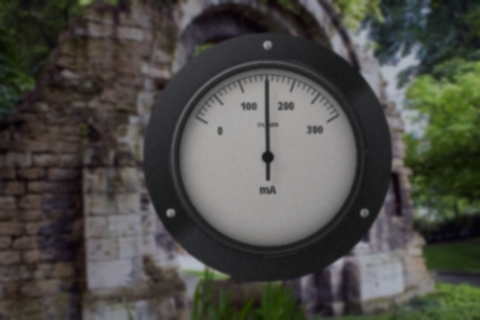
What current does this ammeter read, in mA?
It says 150 mA
